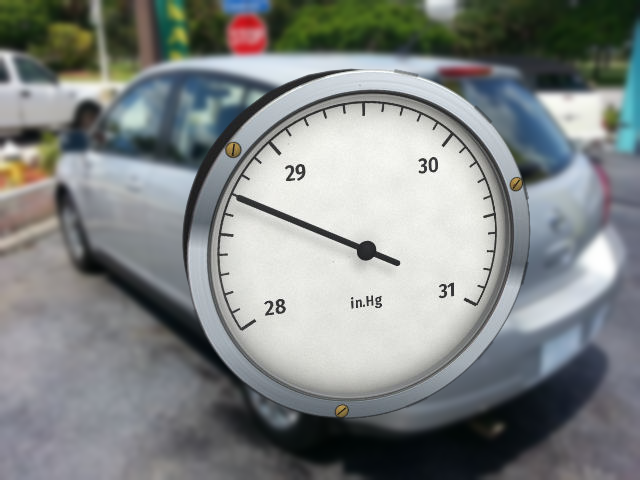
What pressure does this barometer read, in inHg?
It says 28.7 inHg
